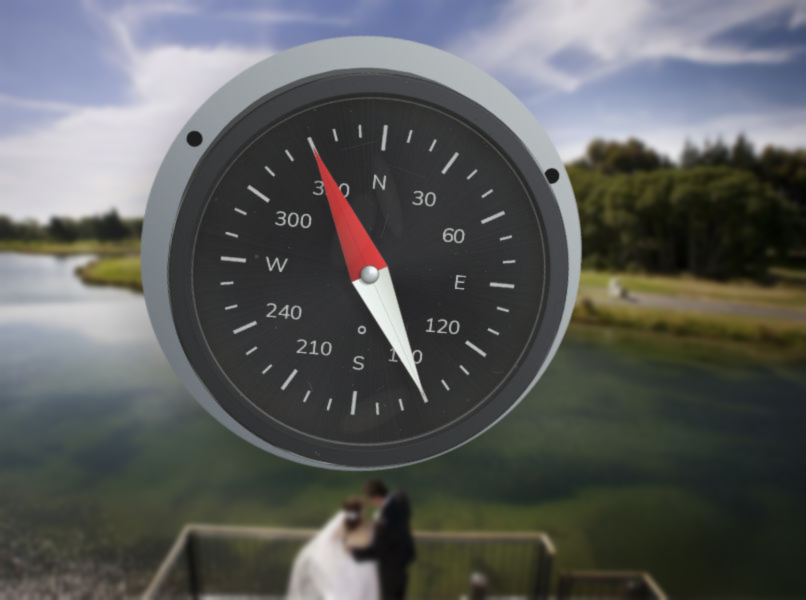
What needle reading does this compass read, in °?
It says 330 °
